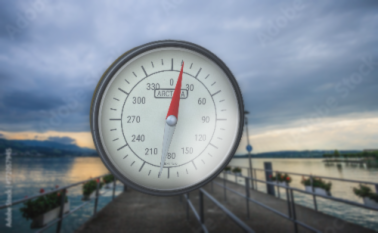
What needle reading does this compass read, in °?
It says 10 °
